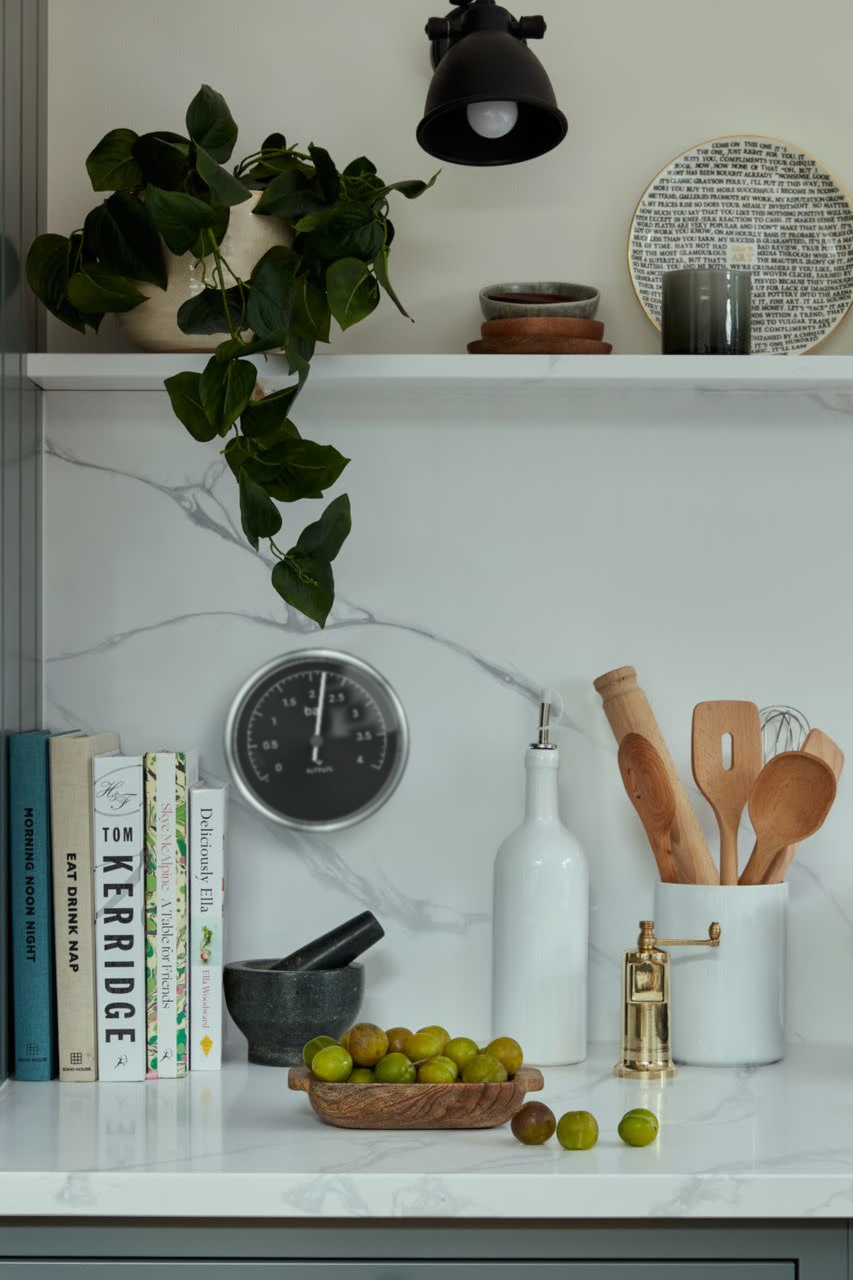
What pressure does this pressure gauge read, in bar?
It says 2.2 bar
